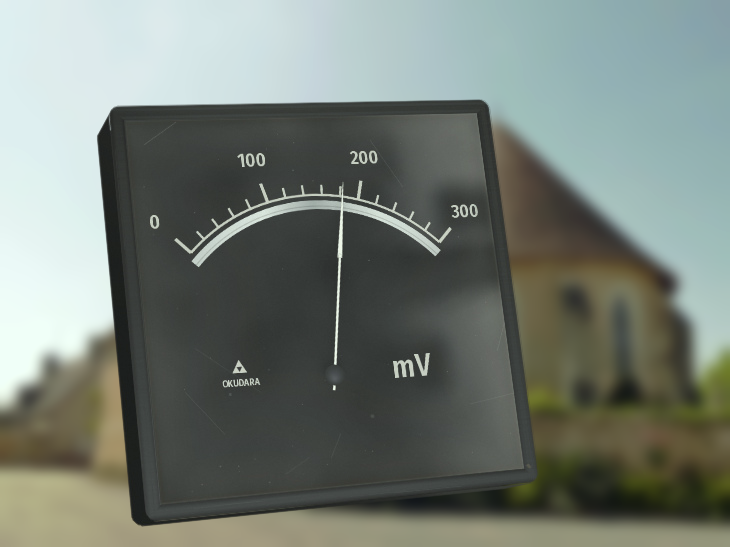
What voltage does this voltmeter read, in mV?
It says 180 mV
